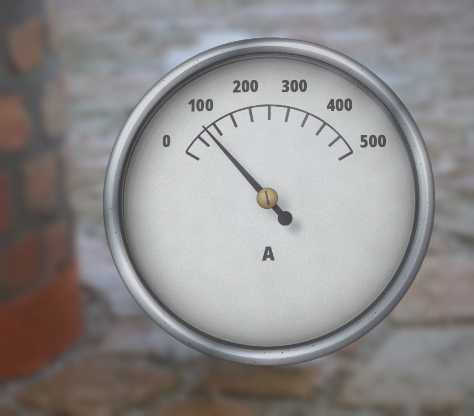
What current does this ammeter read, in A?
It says 75 A
